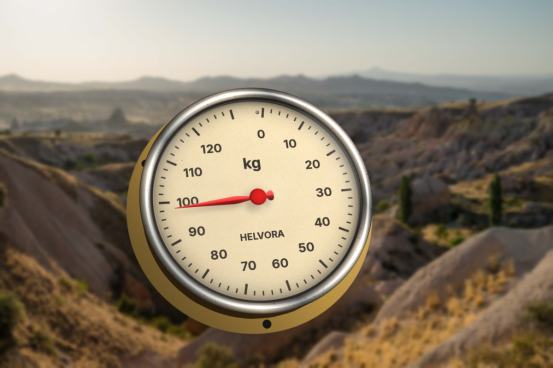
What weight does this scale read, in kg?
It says 98 kg
